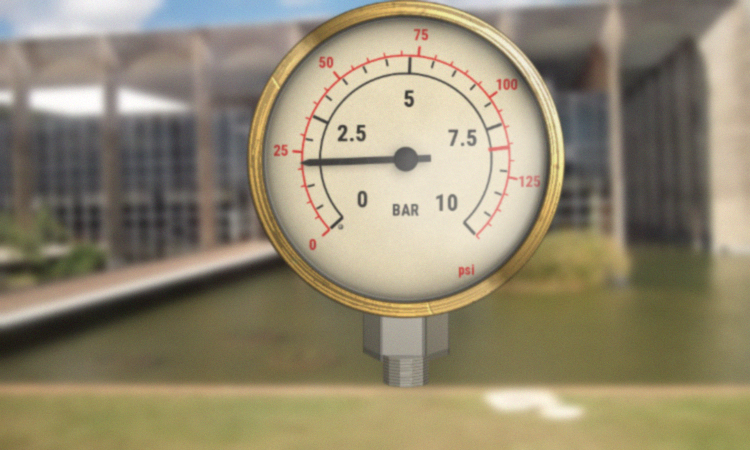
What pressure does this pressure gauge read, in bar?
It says 1.5 bar
